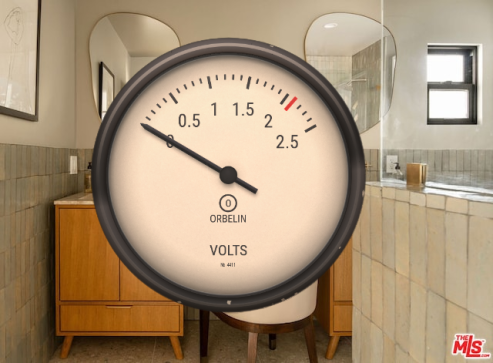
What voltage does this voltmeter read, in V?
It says 0 V
